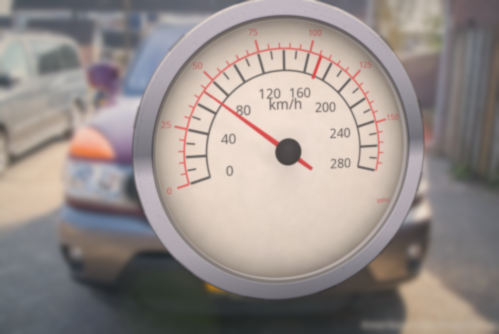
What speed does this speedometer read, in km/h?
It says 70 km/h
